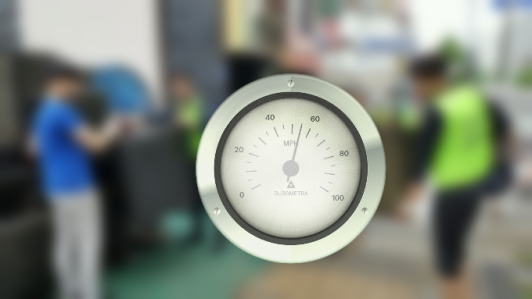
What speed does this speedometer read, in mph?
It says 55 mph
